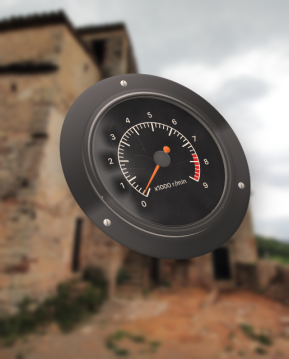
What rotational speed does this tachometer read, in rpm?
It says 200 rpm
